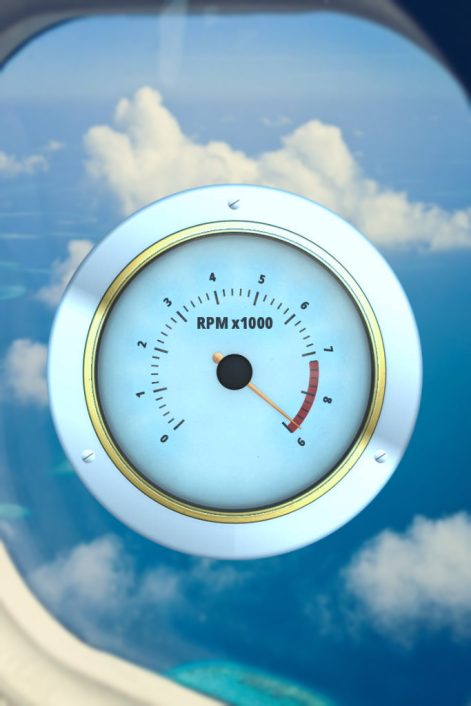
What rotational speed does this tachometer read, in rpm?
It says 8800 rpm
